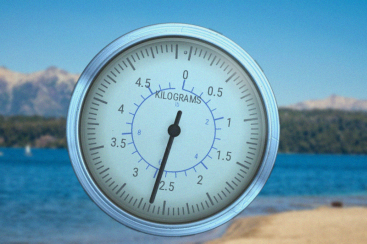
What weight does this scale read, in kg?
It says 2.65 kg
